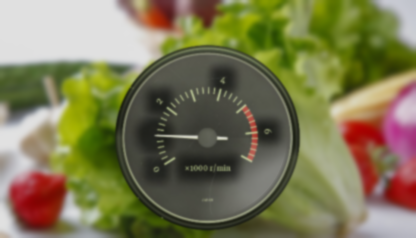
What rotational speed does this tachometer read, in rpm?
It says 1000 rpm
